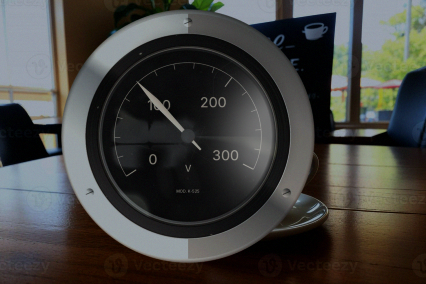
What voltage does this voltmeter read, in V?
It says 100 V
